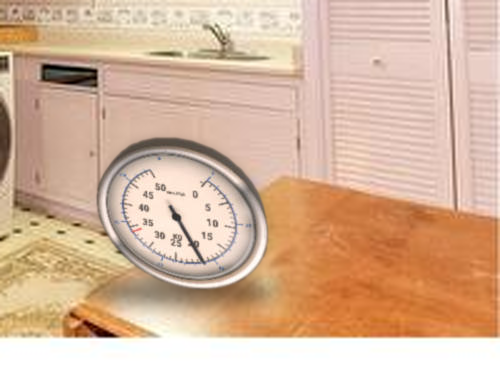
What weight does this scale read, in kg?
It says 20 kg
